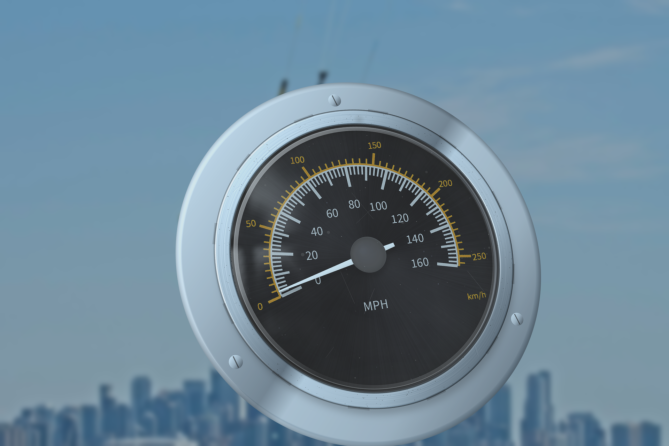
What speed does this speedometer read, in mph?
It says 2 mph
